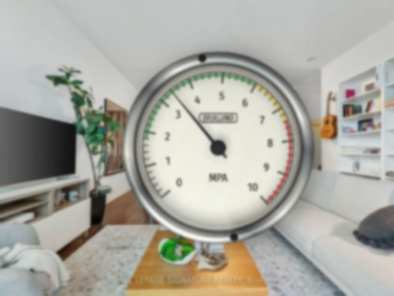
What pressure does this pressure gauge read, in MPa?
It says 3.4 MPa
